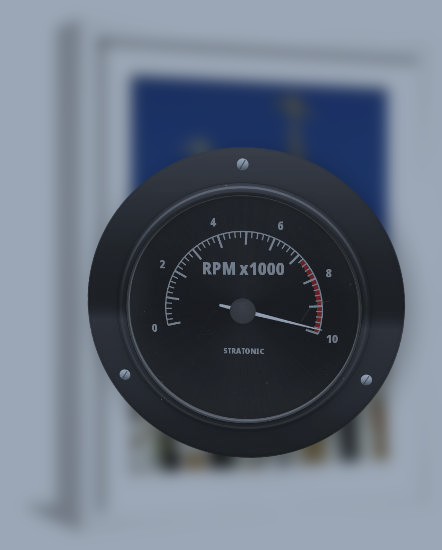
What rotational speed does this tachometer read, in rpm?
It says 9800 rpm
